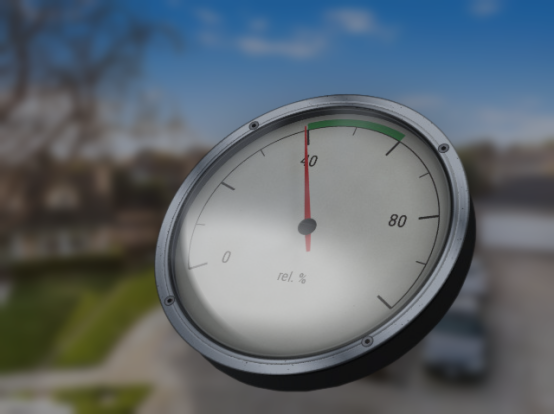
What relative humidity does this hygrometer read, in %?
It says 40 %
